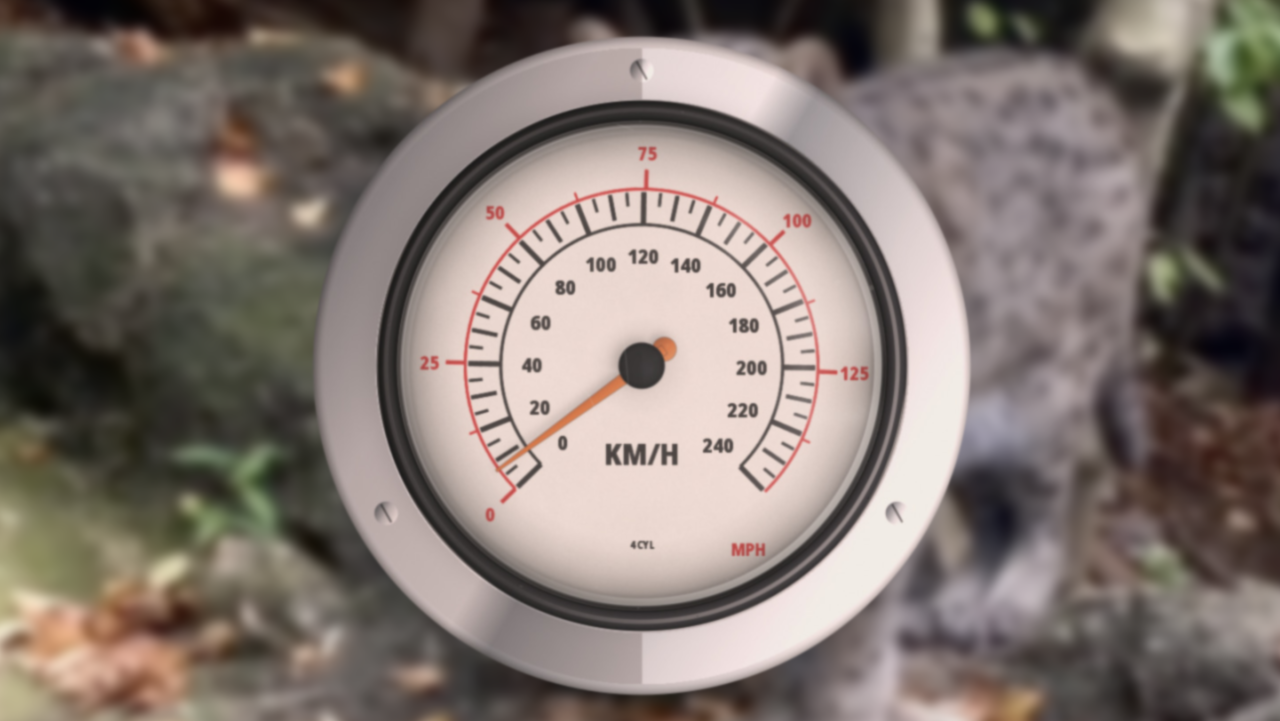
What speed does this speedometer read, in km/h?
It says 7.5 km/h
